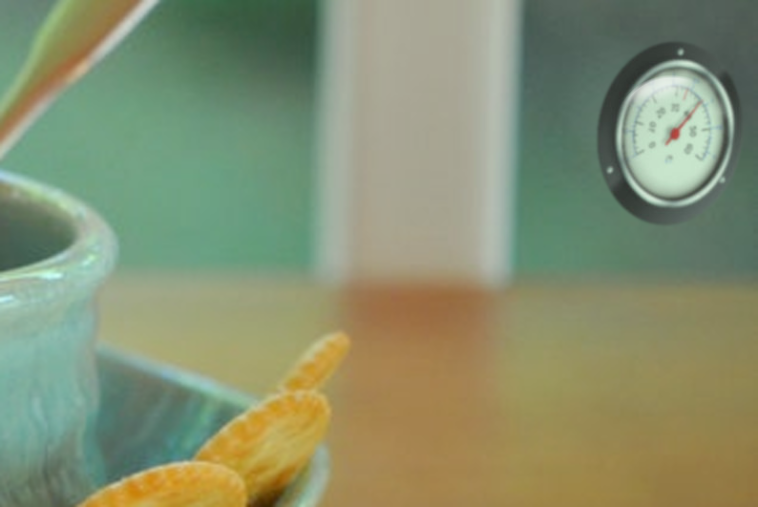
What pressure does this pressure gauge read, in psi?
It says 40 psi
